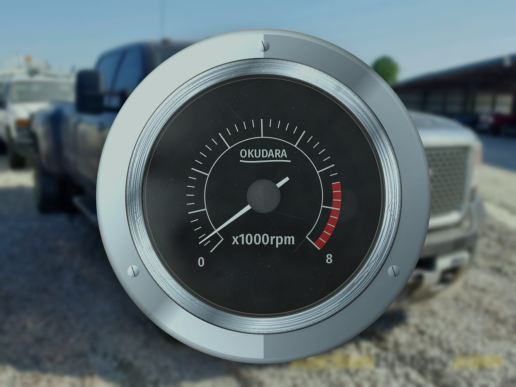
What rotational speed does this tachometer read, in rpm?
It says 300 rpm
